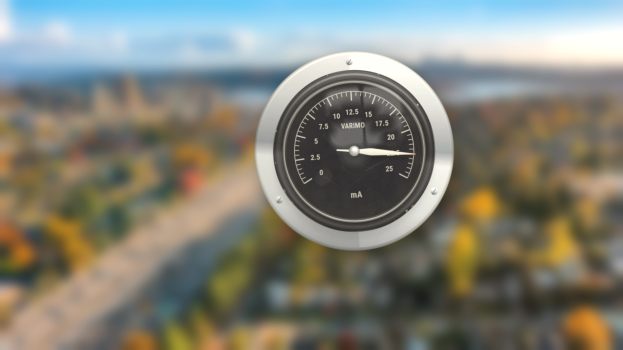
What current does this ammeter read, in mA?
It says 22.5 mA
